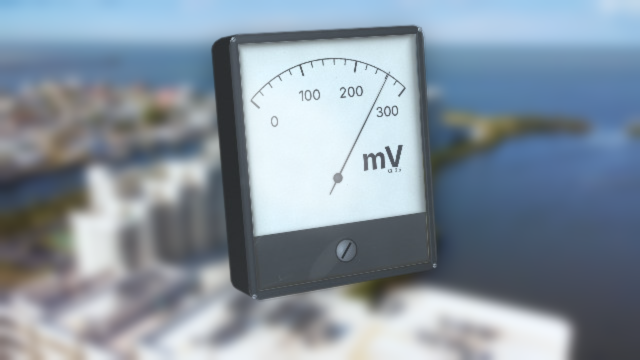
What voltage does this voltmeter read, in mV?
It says 260 mV
